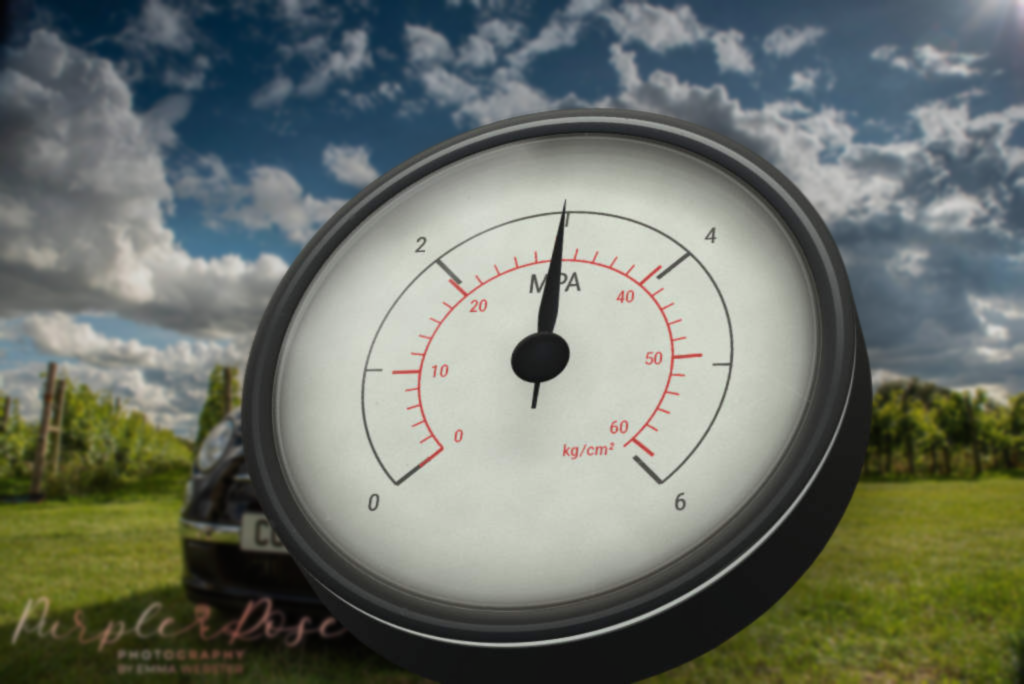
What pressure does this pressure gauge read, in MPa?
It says 3 MPa
